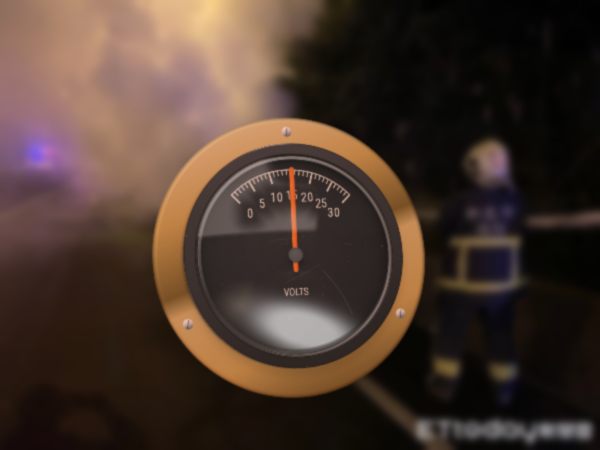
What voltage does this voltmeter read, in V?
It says 15 V
